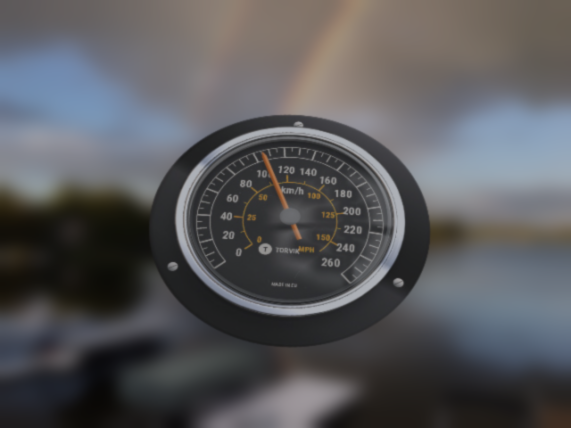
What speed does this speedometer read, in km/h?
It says 105 km/h
